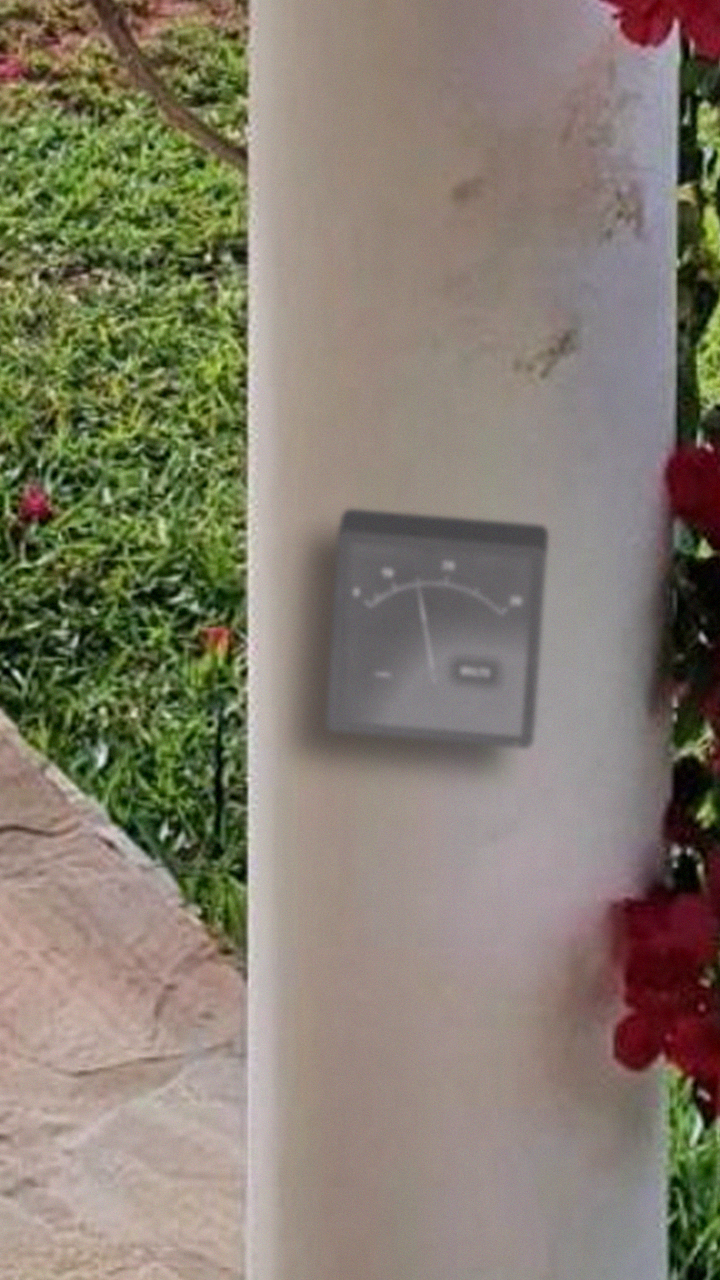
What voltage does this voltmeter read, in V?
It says 15 V
